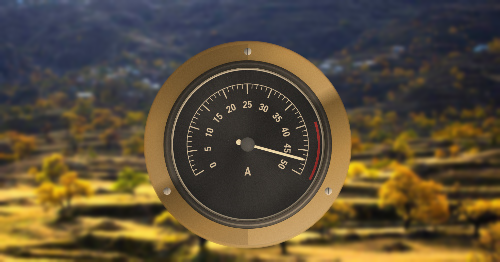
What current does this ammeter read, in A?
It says 47 A
